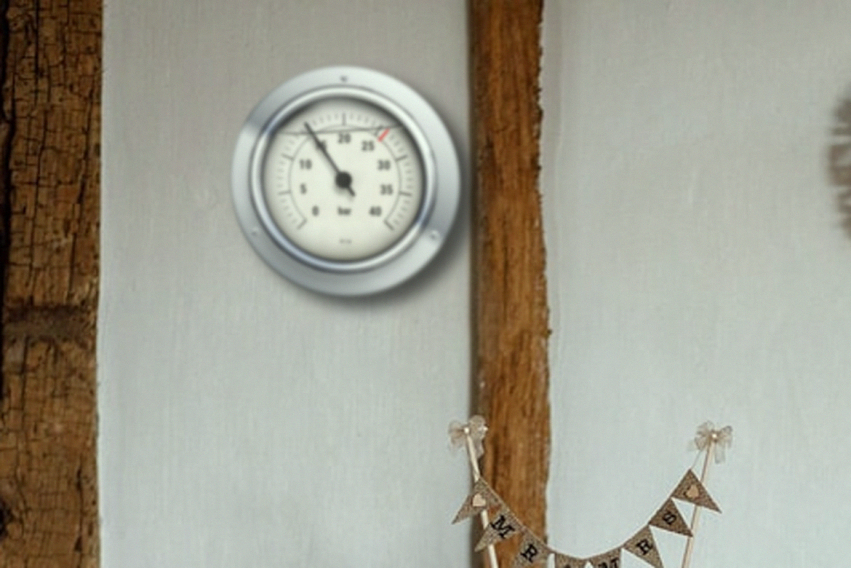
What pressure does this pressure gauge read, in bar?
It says 15 bar
